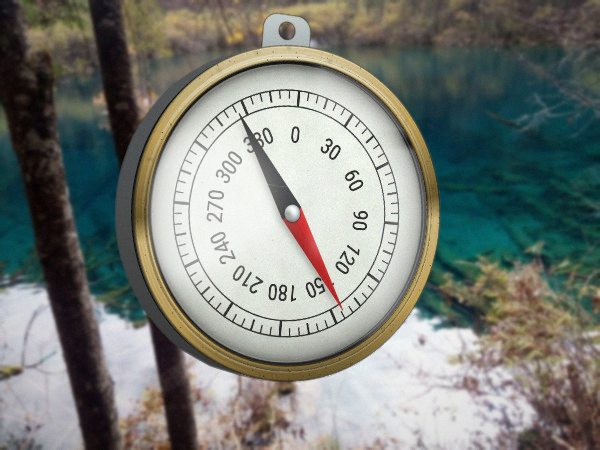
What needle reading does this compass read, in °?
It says 145 °
